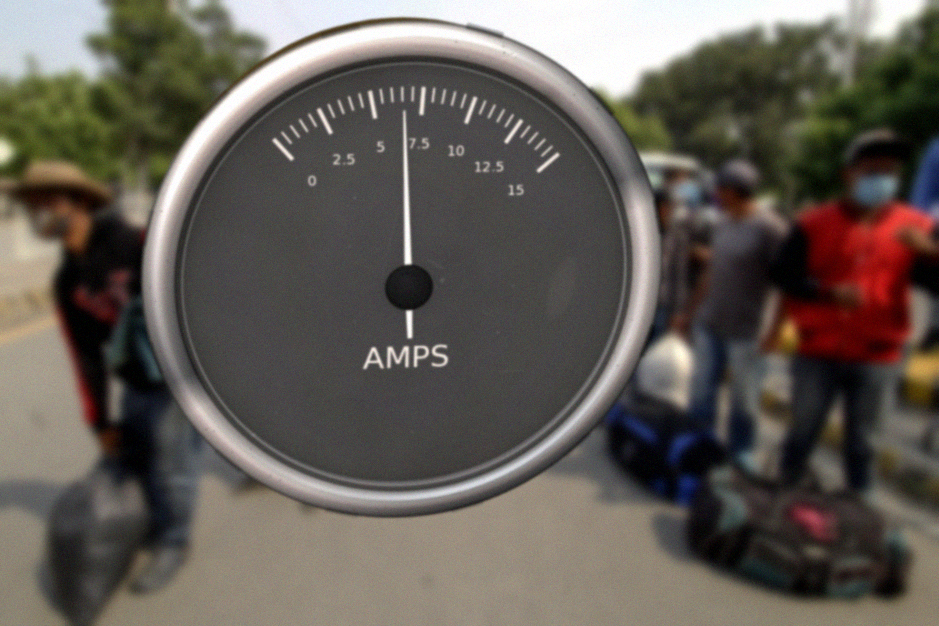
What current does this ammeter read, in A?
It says 6.5 A
